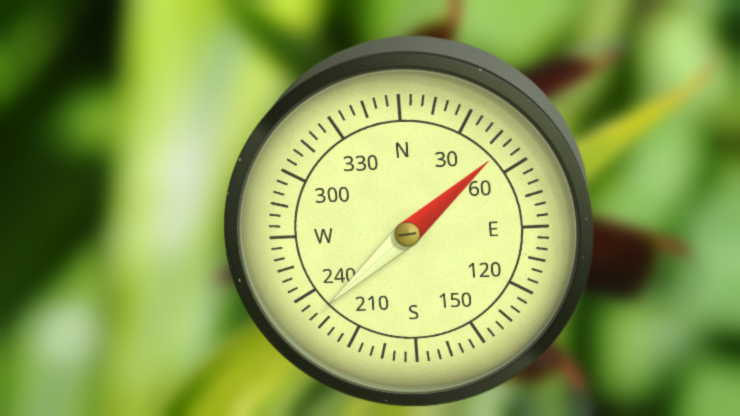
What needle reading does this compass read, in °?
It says 50 °
